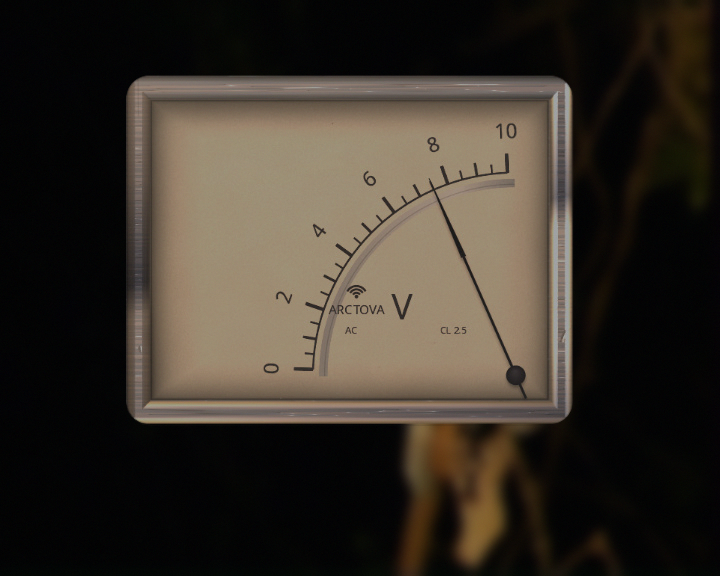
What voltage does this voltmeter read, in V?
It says 7.5 V
